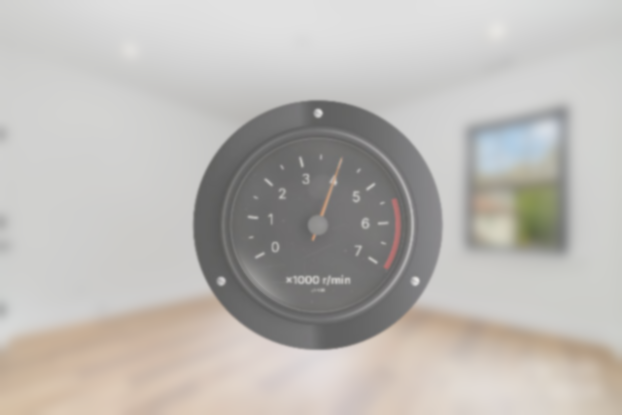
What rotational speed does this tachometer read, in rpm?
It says 4000 rpm
